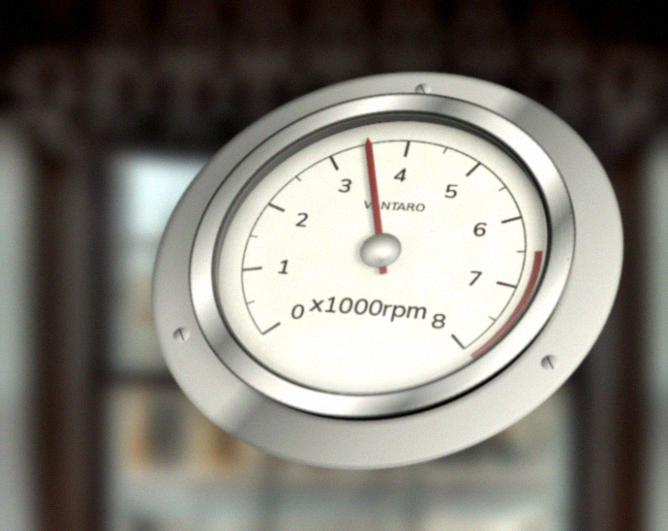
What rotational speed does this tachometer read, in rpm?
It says 3500 rpm
